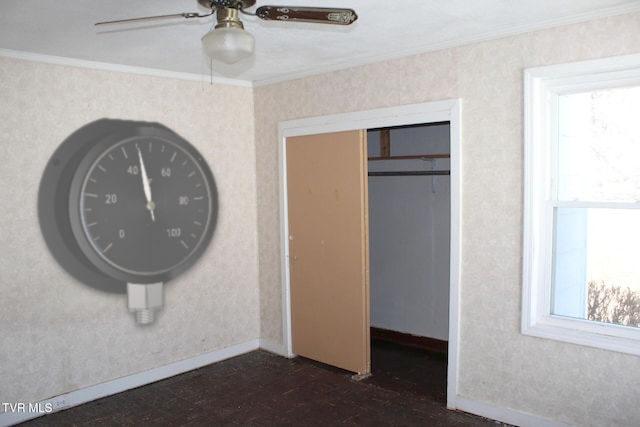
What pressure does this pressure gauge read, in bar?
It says 45 bar
